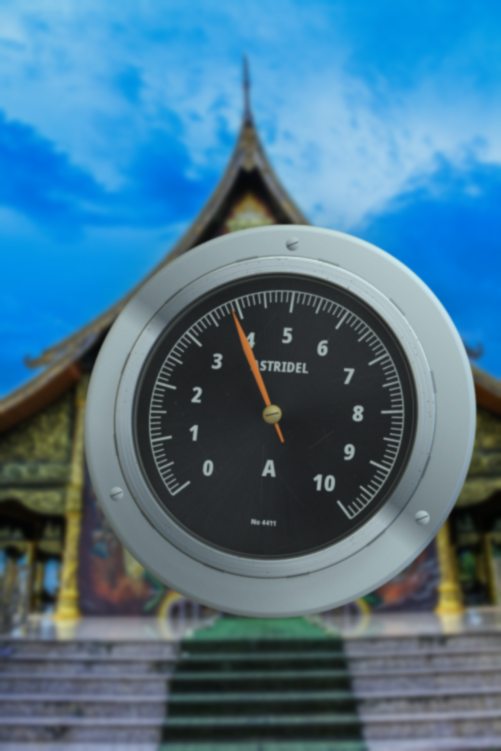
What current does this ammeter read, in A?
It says 3.9 A
